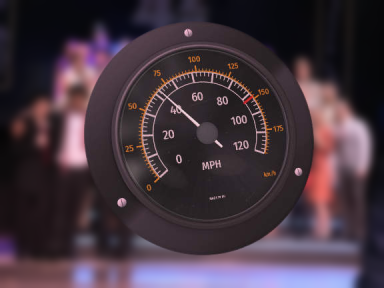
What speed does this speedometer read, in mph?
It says 42 mph
